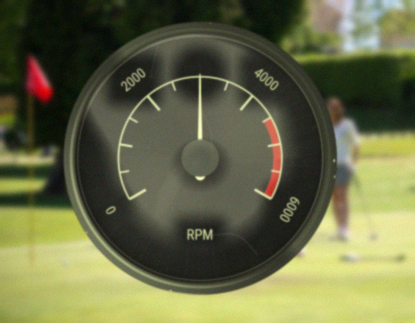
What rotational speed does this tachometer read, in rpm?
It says 3000 rpm
